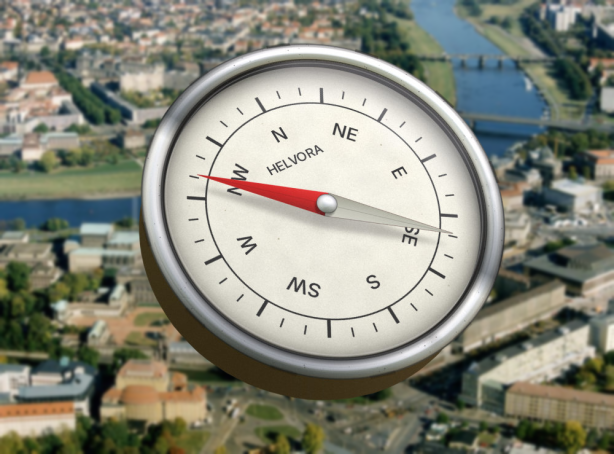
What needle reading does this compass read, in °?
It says 310 °
